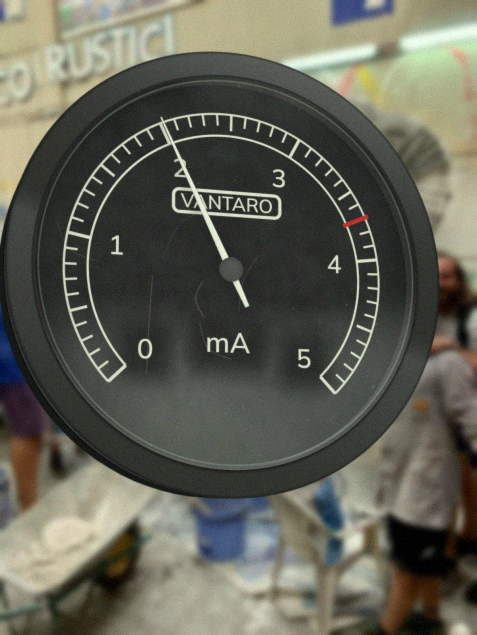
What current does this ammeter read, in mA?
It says 2 mA
